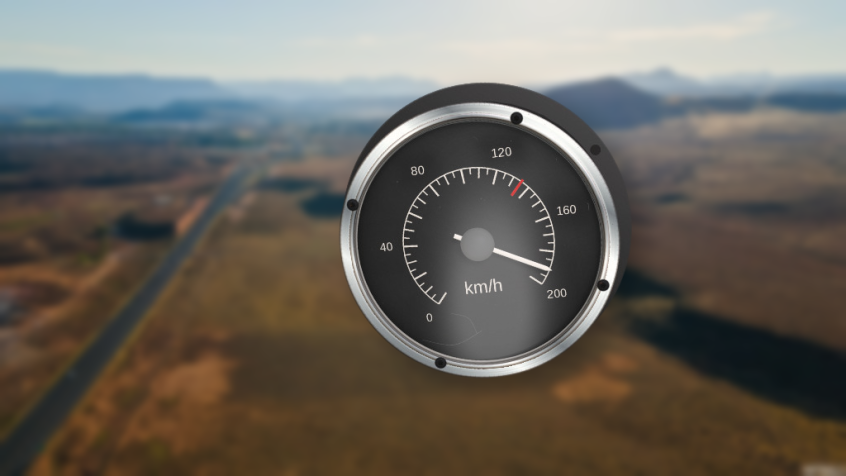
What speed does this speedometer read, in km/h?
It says 190 km/h
